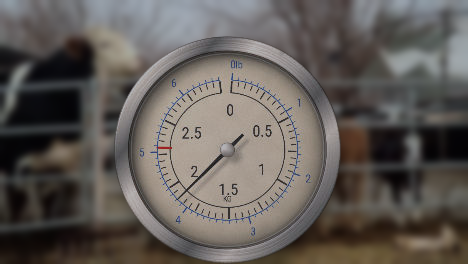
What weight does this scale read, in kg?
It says 1.9 kg
